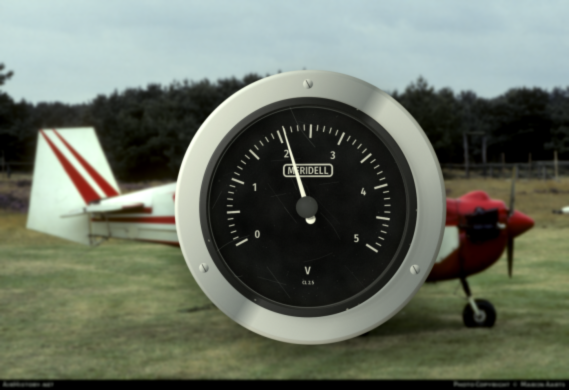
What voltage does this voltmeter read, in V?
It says 2.1 V
